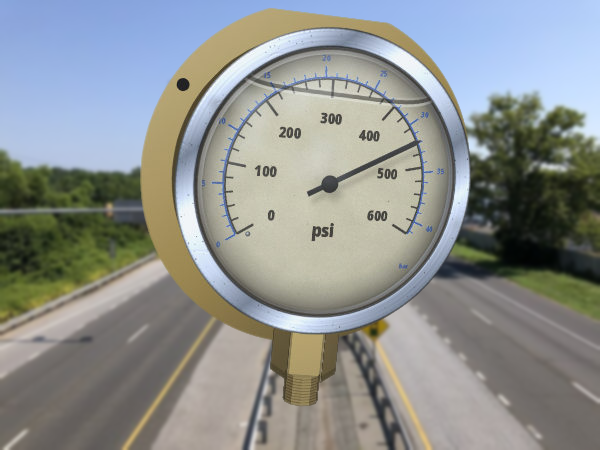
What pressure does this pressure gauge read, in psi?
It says 460 psi
